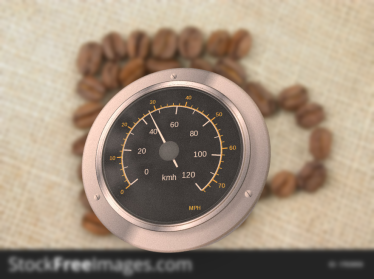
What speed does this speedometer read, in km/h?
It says 45 km/h
